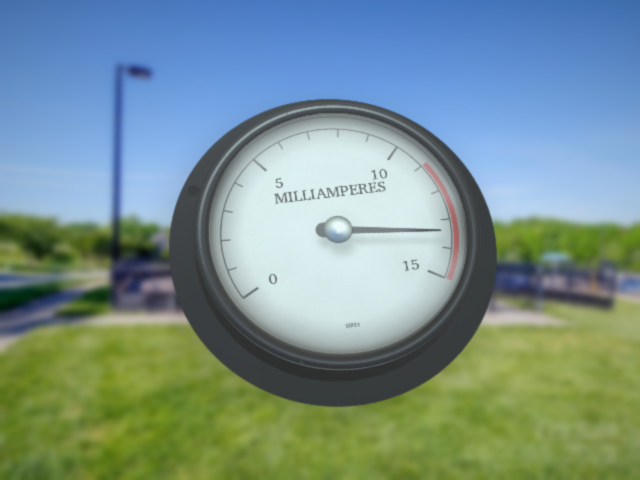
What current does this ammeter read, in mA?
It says 13.5 mA
